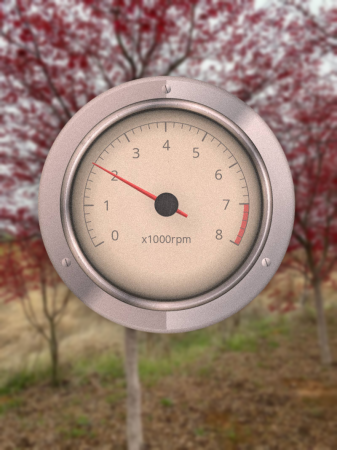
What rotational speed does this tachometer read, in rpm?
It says 2000 rpm
